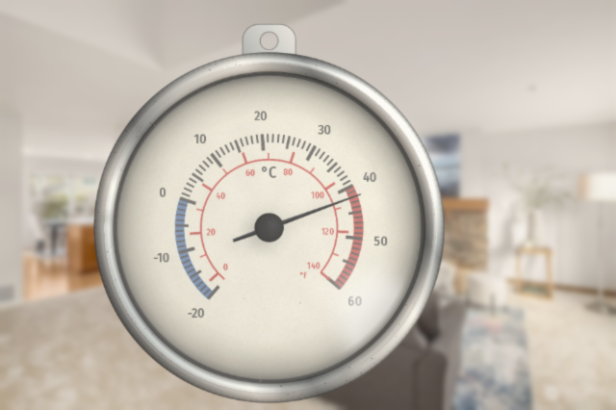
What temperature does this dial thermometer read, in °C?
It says 42 °C
